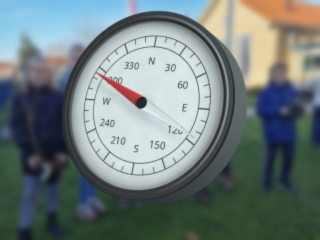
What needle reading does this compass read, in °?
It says 295 °
